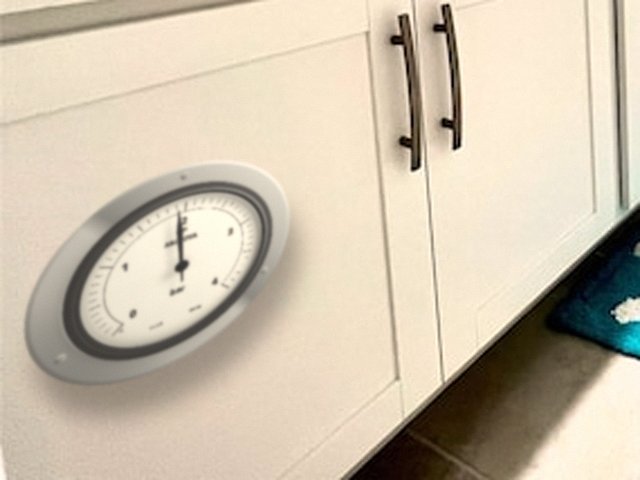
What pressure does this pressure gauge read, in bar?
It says 1.9 bar
